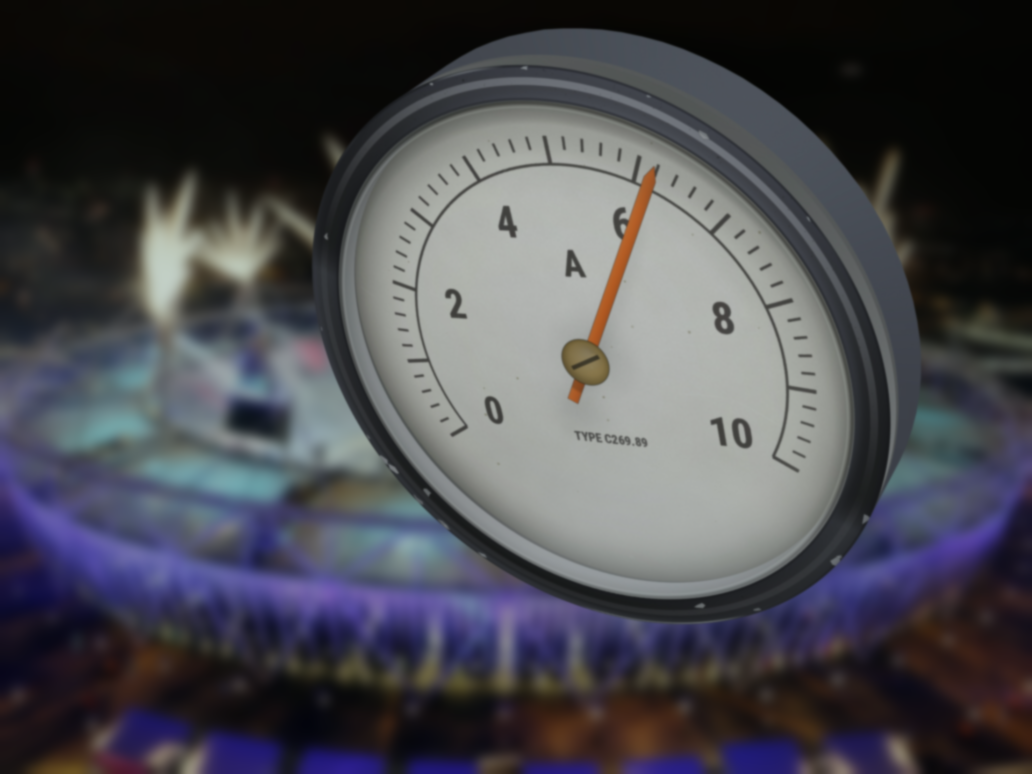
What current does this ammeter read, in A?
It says 6.2 A
